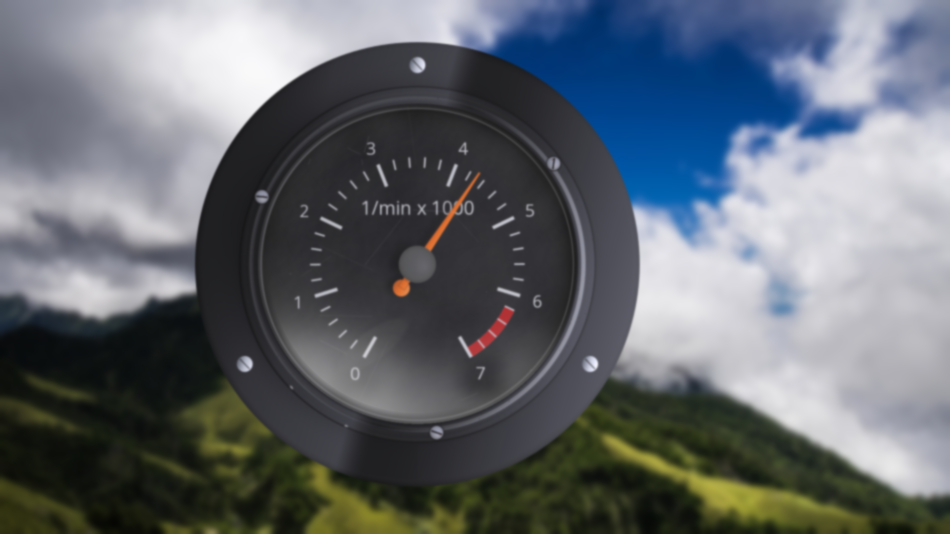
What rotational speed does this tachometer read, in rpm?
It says 4300 rpm
